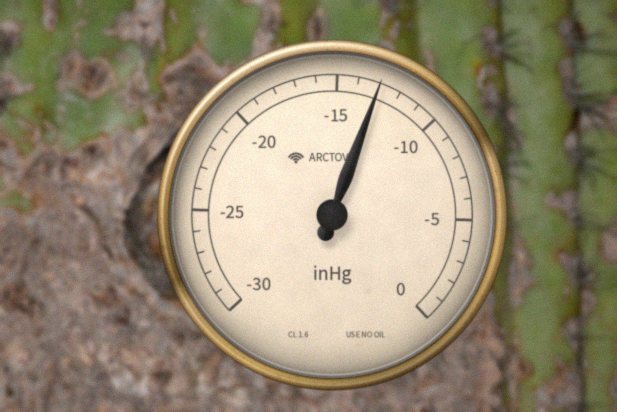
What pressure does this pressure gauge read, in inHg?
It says -13 inHg
